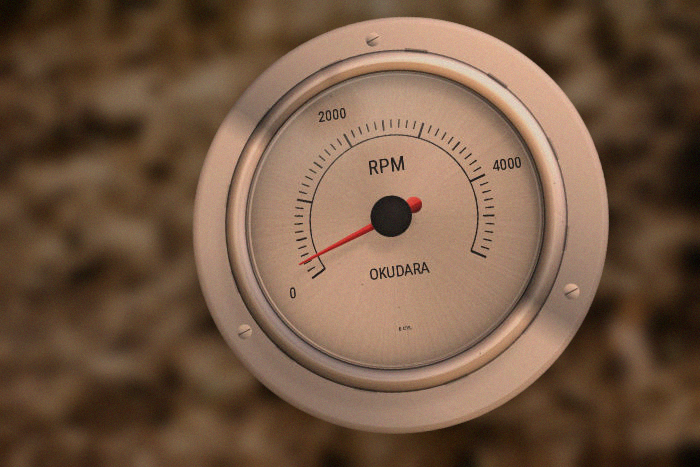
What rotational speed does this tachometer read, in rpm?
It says 200 rpm
